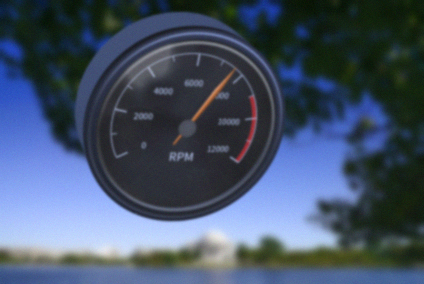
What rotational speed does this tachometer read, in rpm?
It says 7500 rpm
